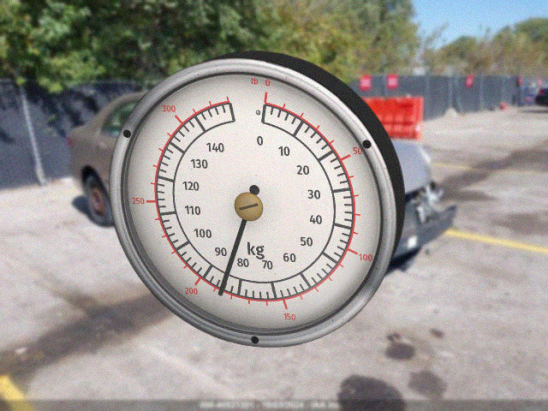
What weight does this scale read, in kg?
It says 84 kg
